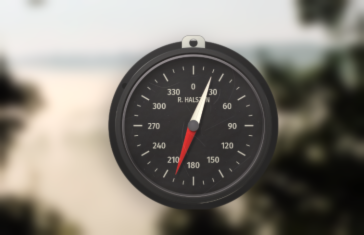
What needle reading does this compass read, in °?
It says 200 °
